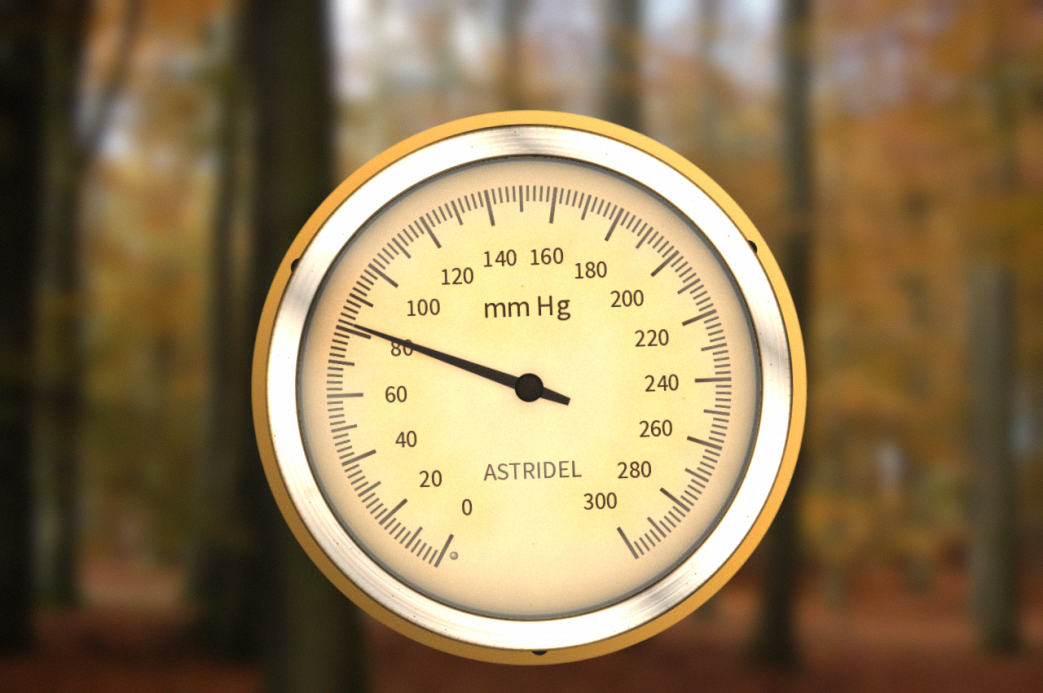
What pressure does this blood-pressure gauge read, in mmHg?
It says 82 mmHg
